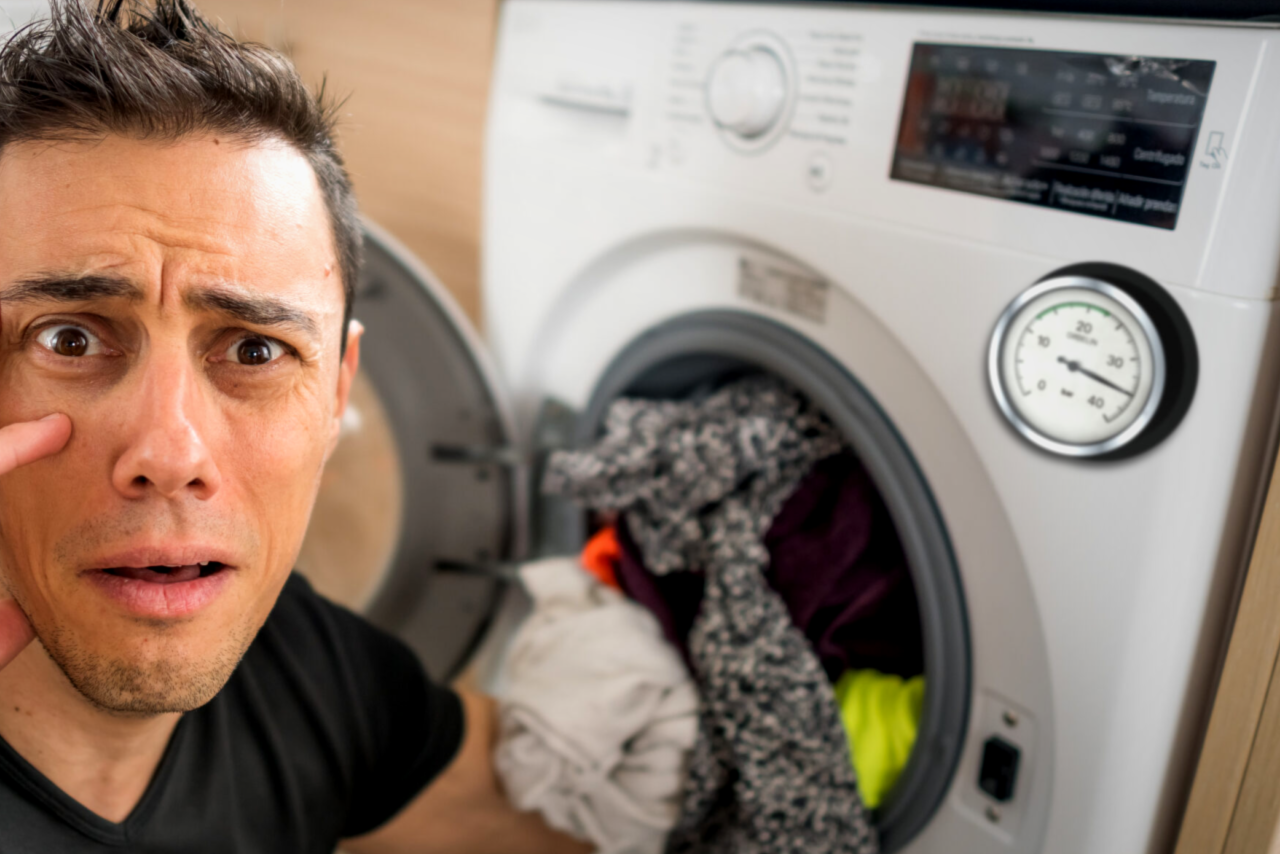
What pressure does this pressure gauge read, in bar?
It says 35 bar
